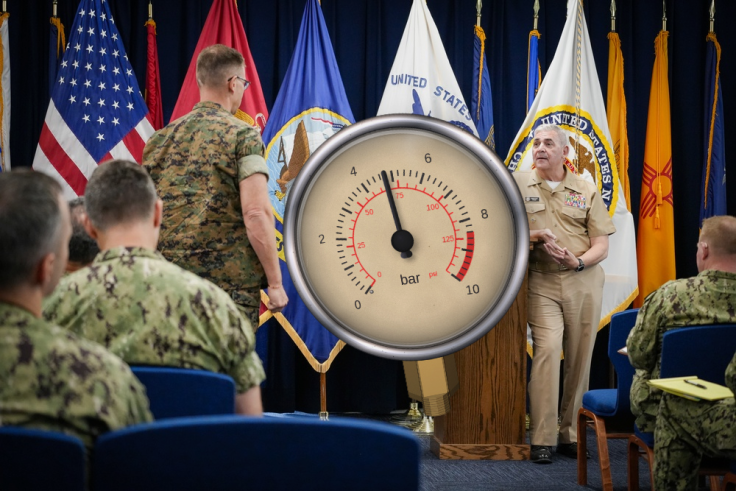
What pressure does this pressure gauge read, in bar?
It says 4.8 bar
